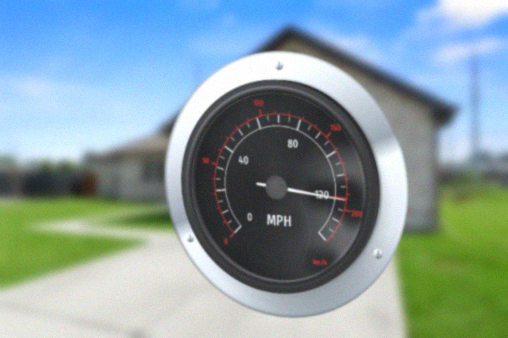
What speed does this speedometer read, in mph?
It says 120 mph
